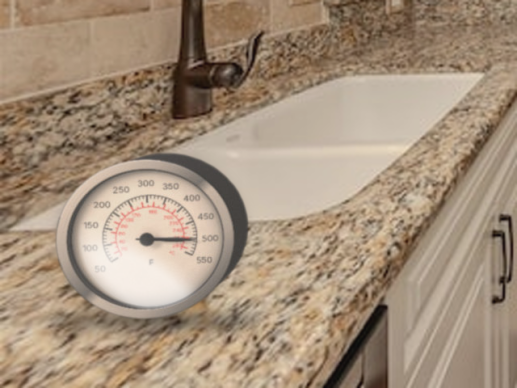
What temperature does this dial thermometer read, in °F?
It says 500 °F
